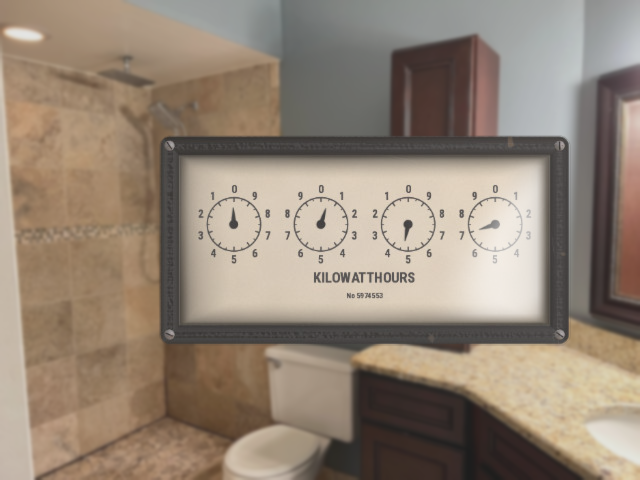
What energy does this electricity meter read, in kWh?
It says 47 kWh
